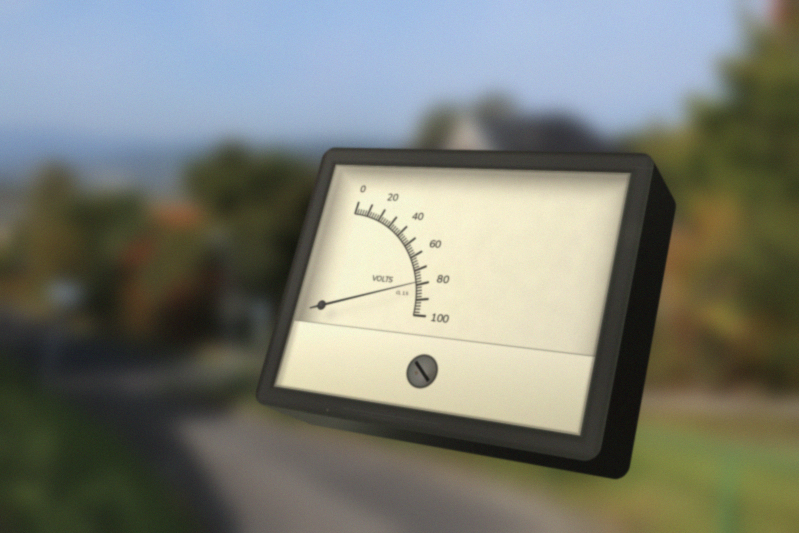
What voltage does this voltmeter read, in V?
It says 80 V
